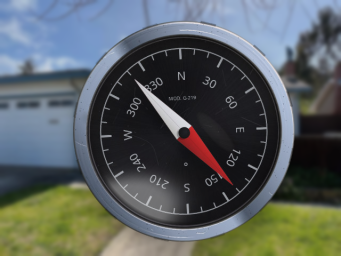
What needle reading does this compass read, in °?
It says 140 °
